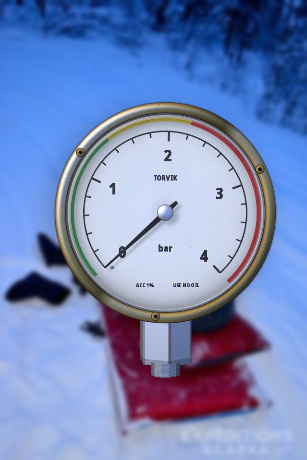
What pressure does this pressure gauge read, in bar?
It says 0 bar
